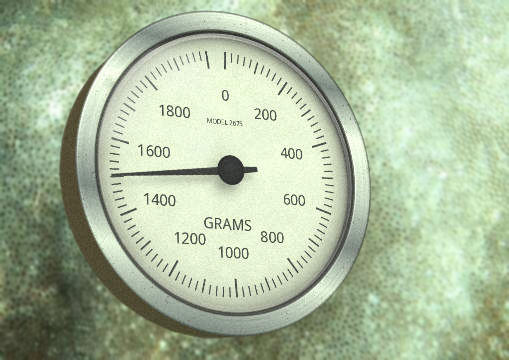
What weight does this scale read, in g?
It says 1500 g
